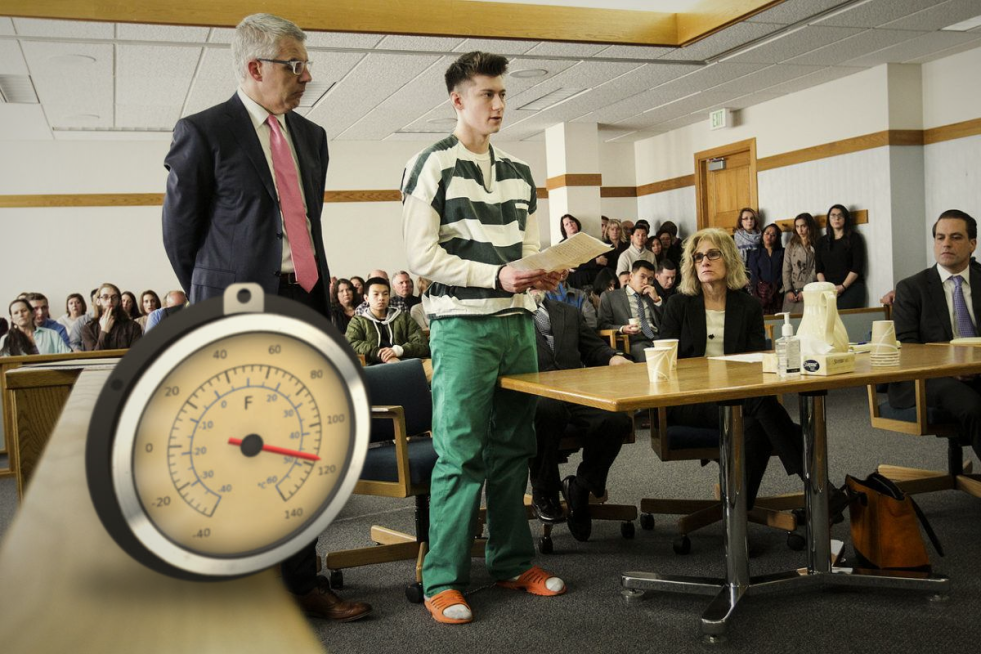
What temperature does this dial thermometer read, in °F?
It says 116 °F
